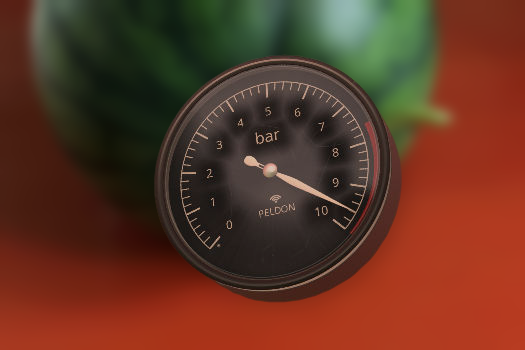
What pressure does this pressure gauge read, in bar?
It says 9.6 bar
